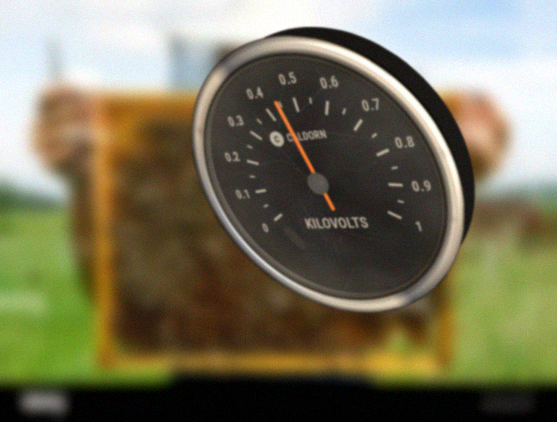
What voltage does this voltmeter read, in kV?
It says 0.45 kV
